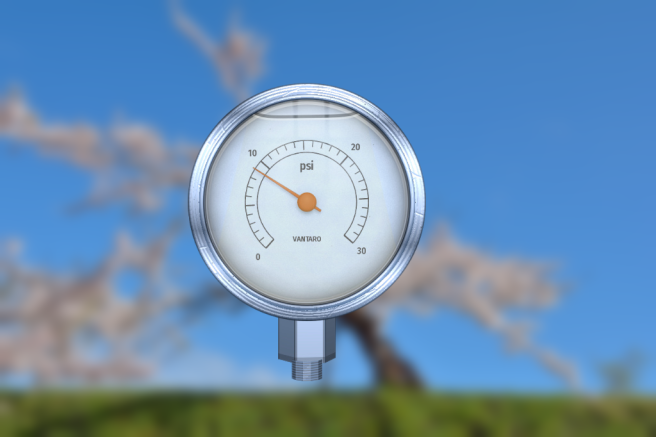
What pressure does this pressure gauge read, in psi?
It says 9 psi
